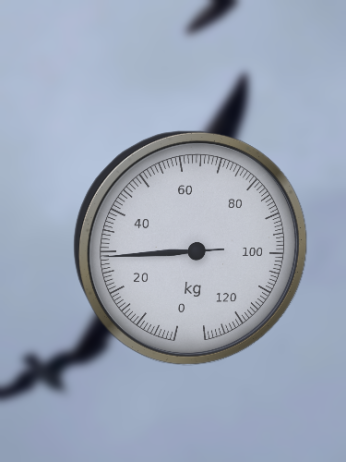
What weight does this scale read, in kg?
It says 29 kg
